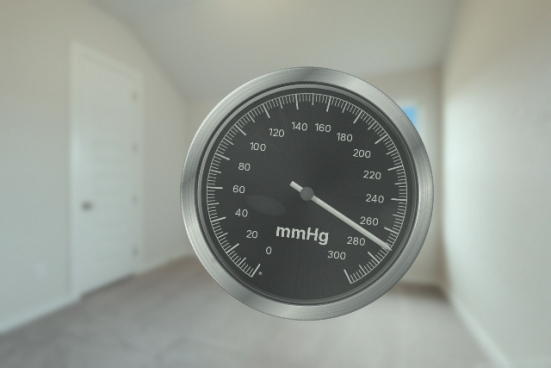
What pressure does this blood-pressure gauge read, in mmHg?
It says 270 mmHg
